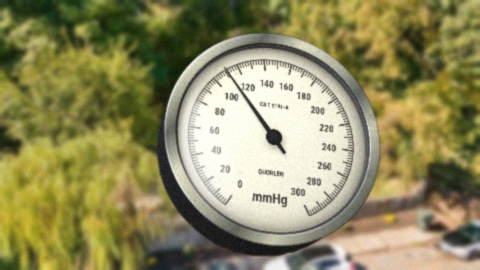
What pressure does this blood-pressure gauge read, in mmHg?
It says 110 mmHg
